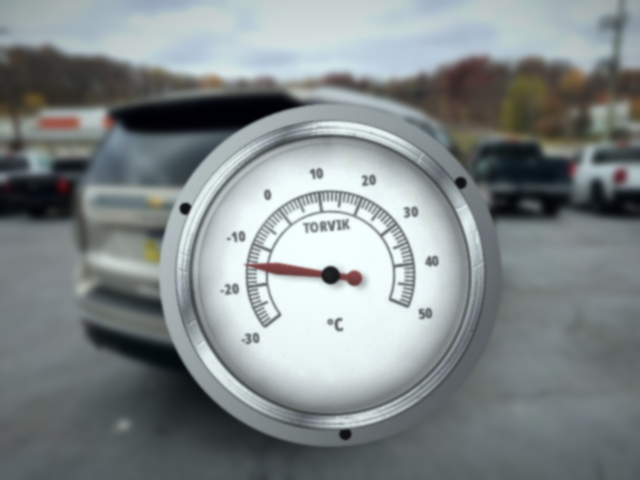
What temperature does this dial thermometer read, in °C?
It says -15 °C
